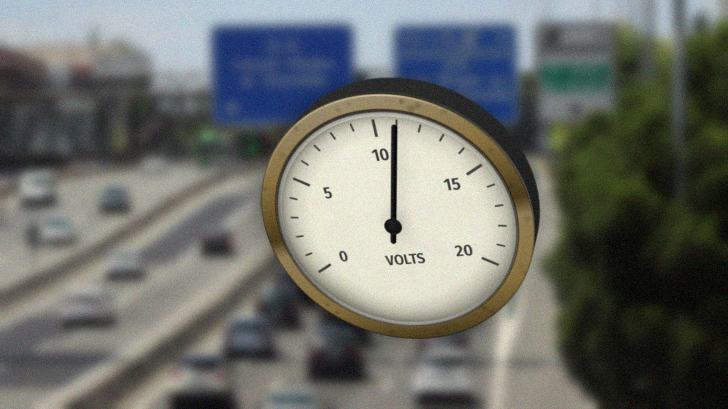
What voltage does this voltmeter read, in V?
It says 11 V
